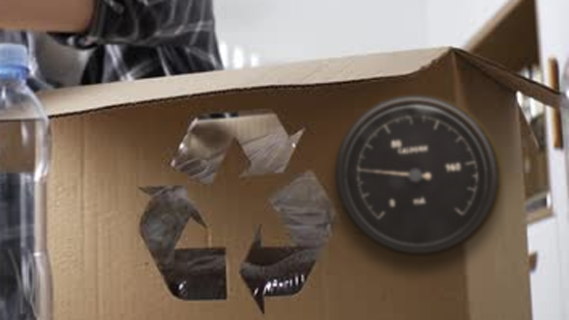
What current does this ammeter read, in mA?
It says 40 mA
